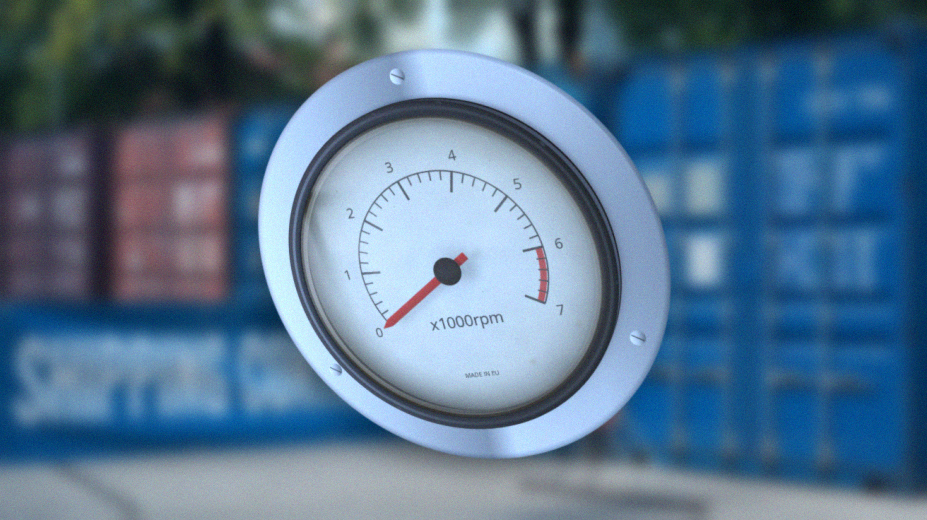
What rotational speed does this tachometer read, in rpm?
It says 0 rpm
